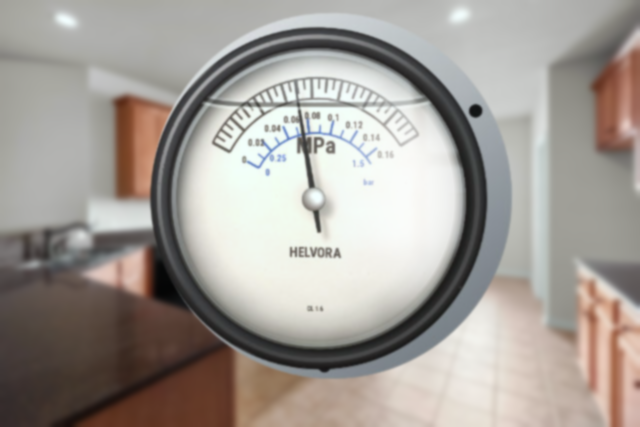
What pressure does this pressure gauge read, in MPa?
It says 0.07 MPa
